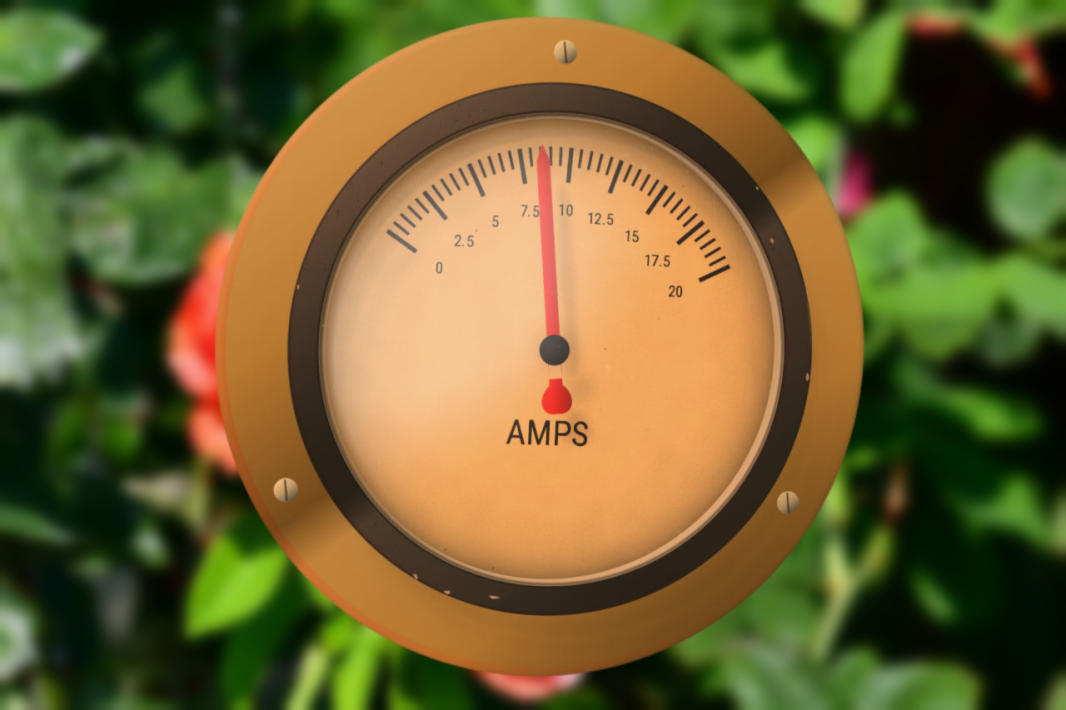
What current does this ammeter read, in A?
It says 8.5 A
